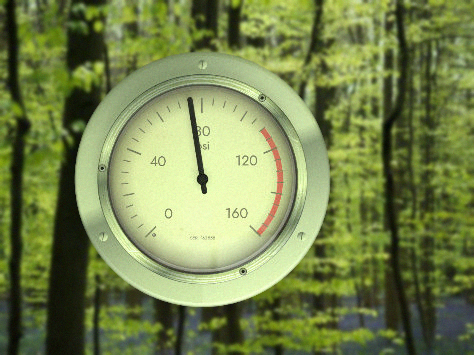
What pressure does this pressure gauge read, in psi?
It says 75 psi
